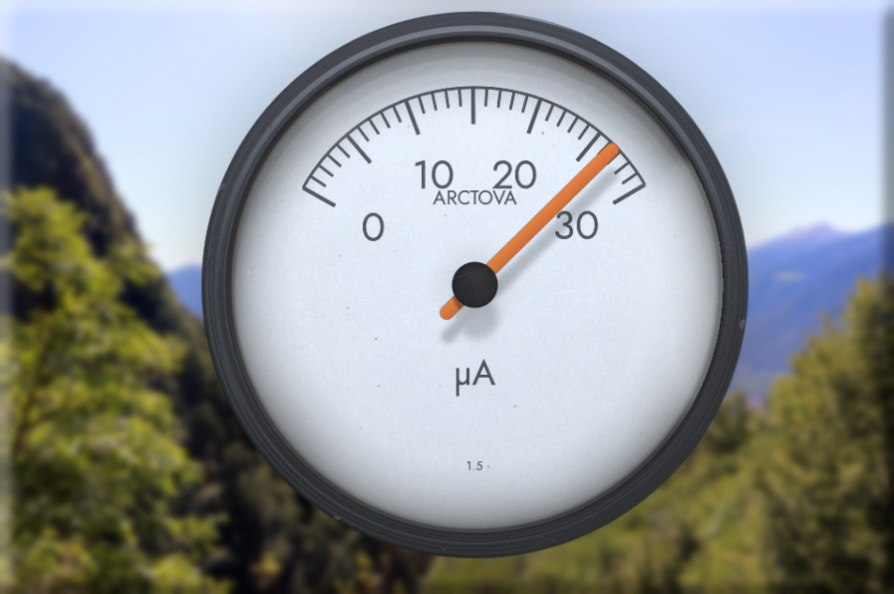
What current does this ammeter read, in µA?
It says 26.5 µA
